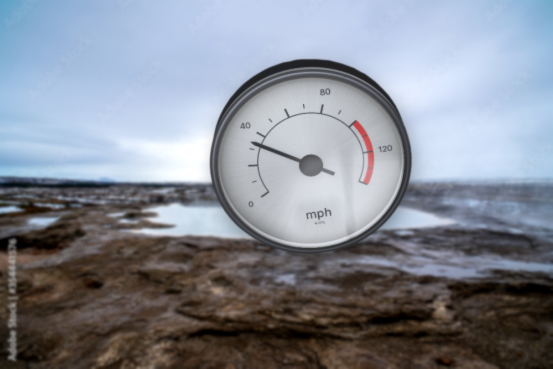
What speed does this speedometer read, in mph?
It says 35 mph
